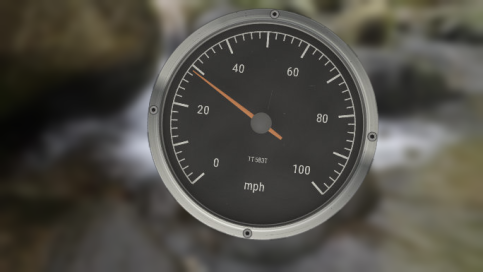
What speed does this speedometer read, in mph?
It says 29 mph
